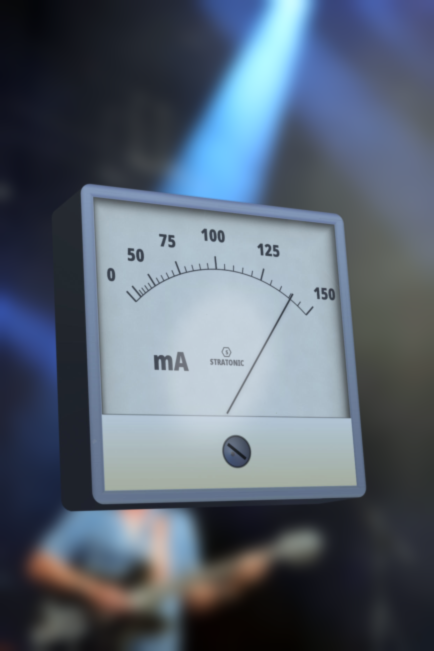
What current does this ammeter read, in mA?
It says 140 mA
